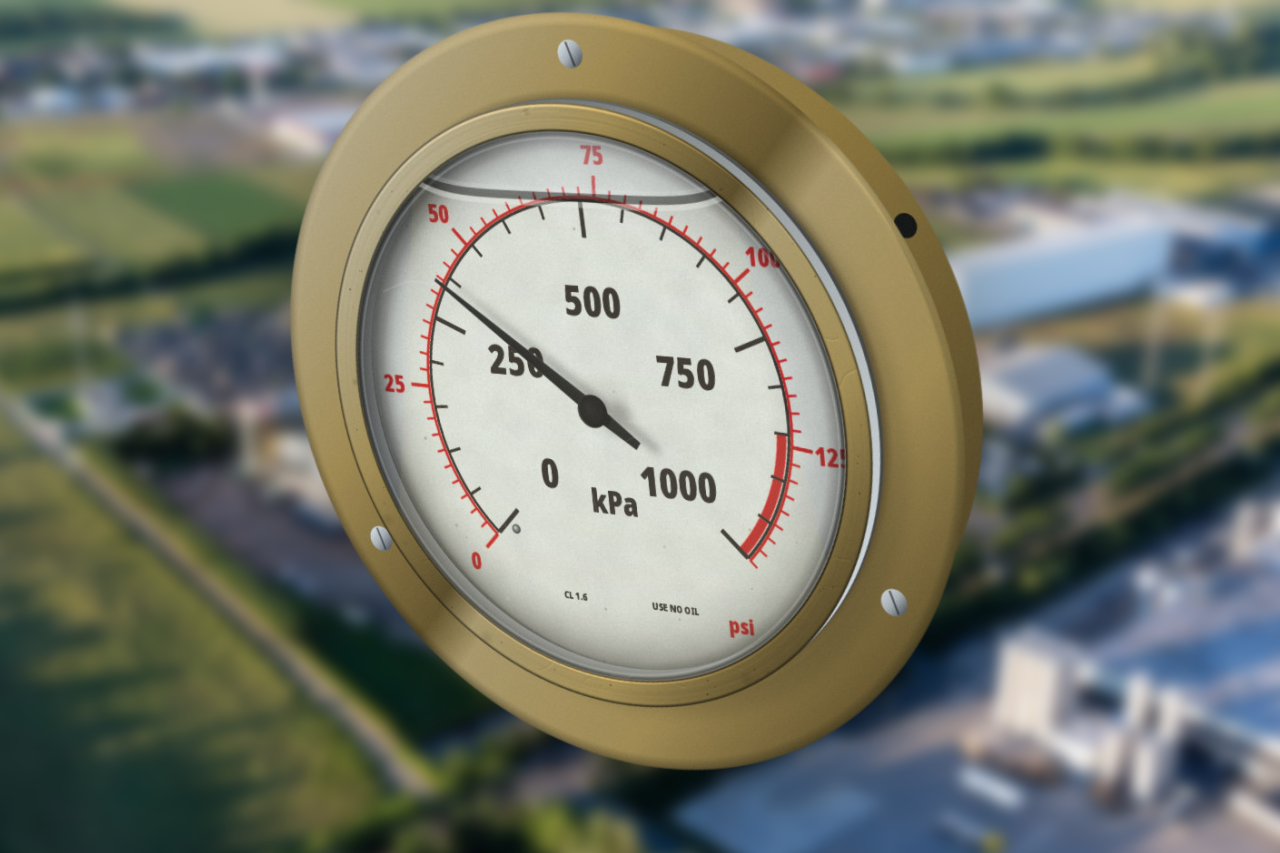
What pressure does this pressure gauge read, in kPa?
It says 300 kPa
